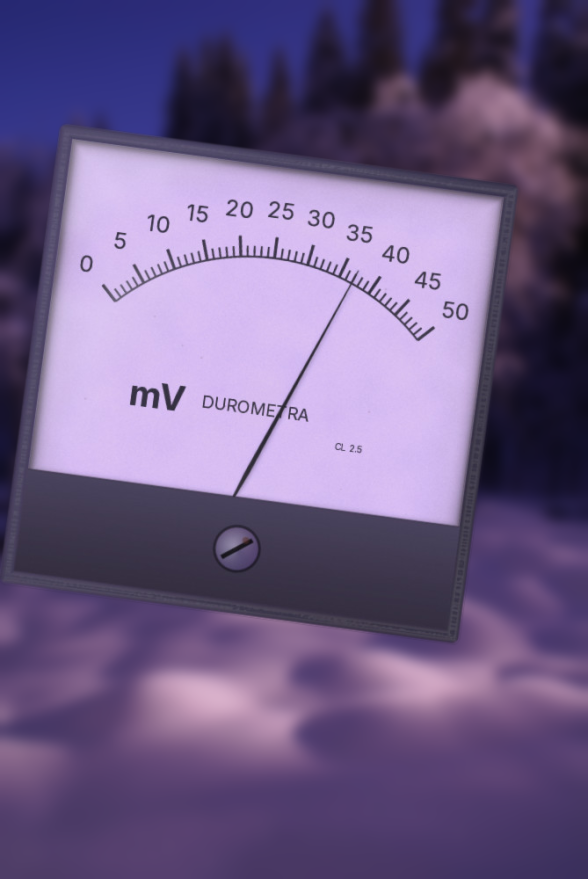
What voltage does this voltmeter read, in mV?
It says 37 mV
